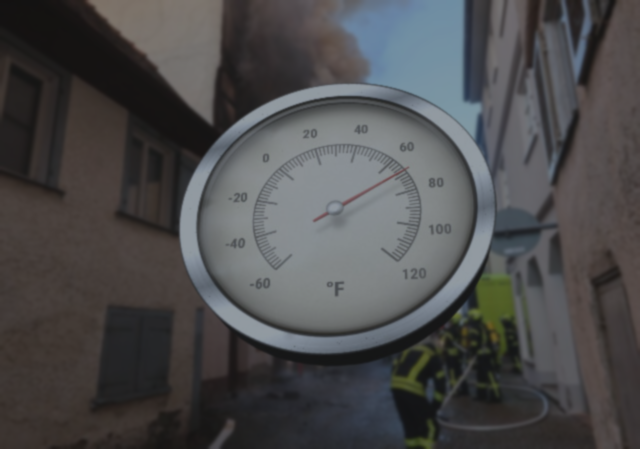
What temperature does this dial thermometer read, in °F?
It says 70 °F
